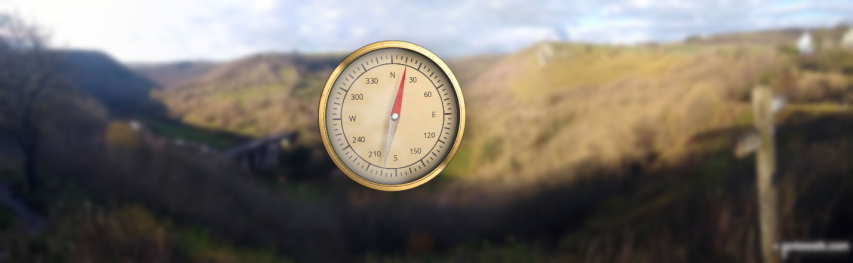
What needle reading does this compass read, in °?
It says 15 °
